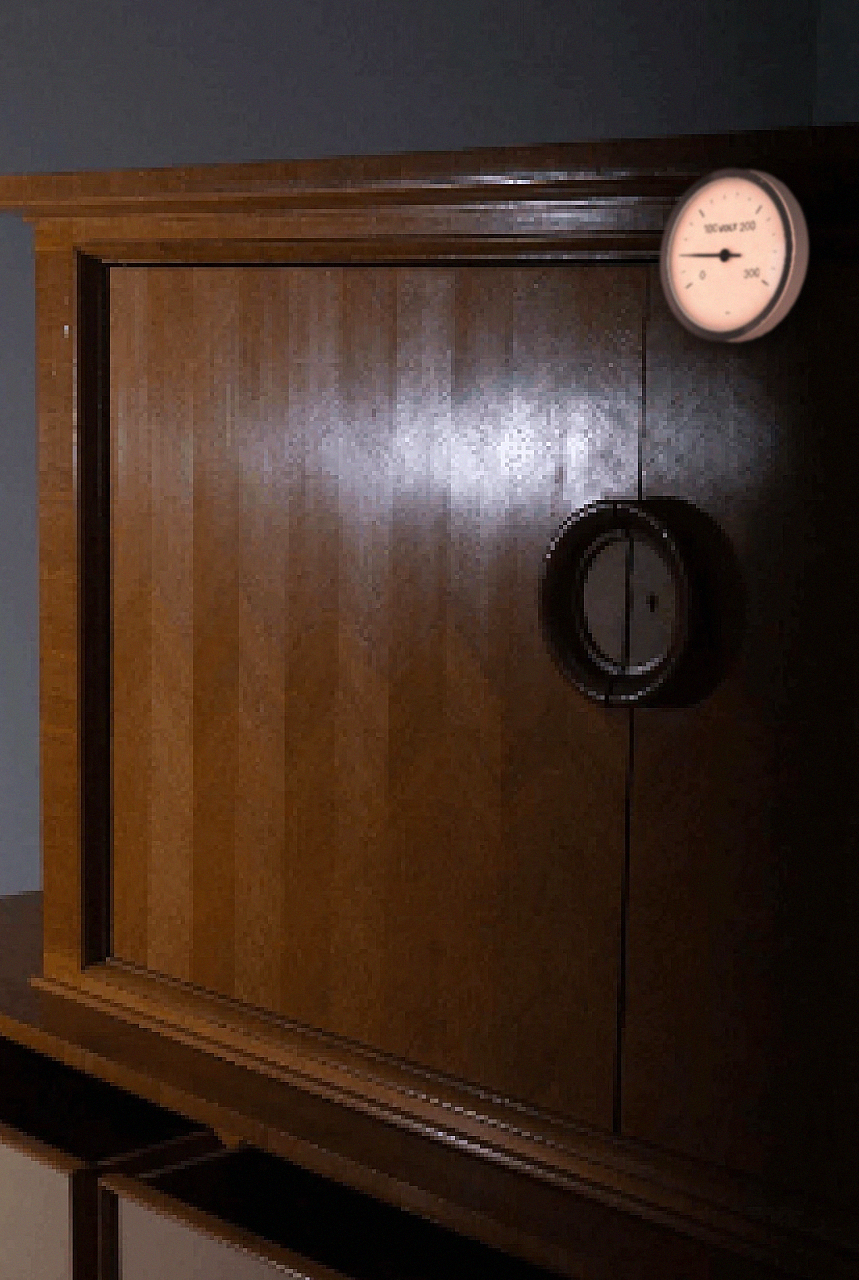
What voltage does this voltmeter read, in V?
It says 40 V
